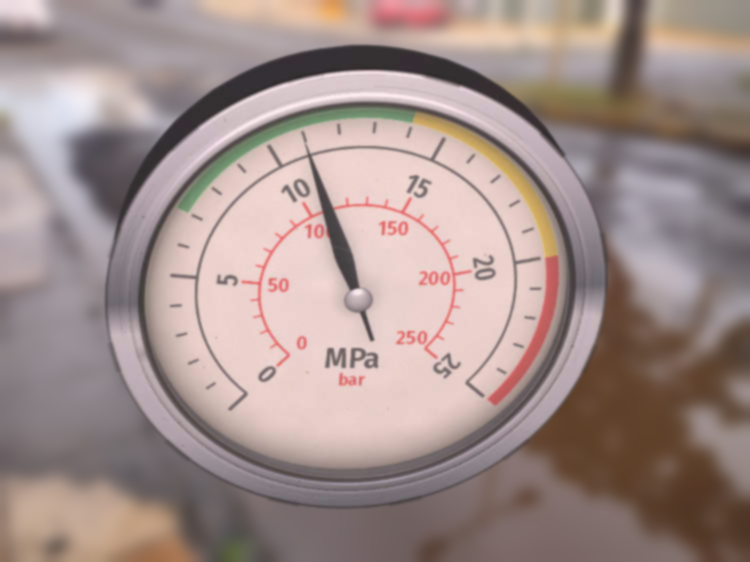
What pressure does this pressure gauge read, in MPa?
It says 11 MPa
